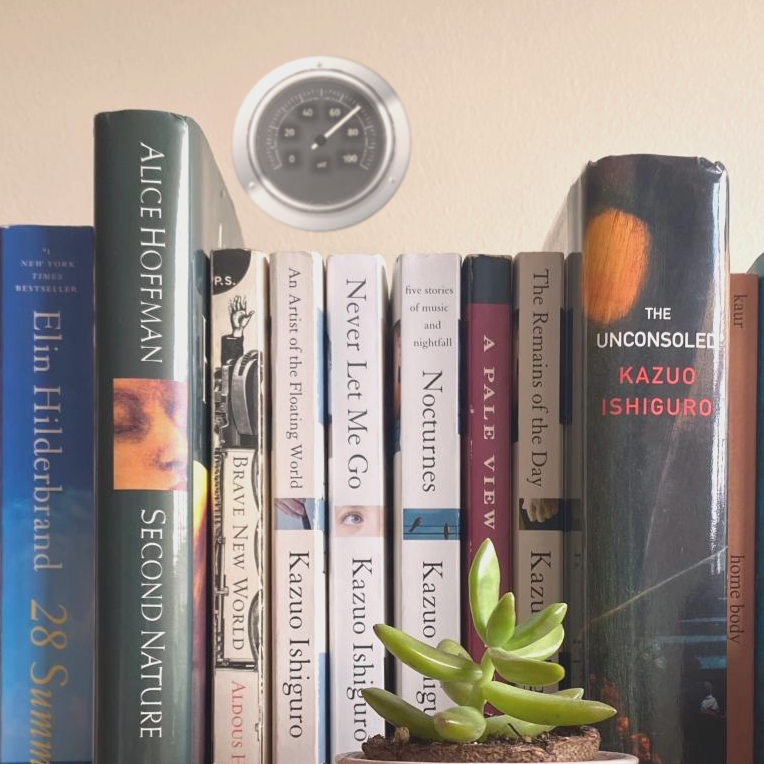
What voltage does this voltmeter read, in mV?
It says 70 mV
